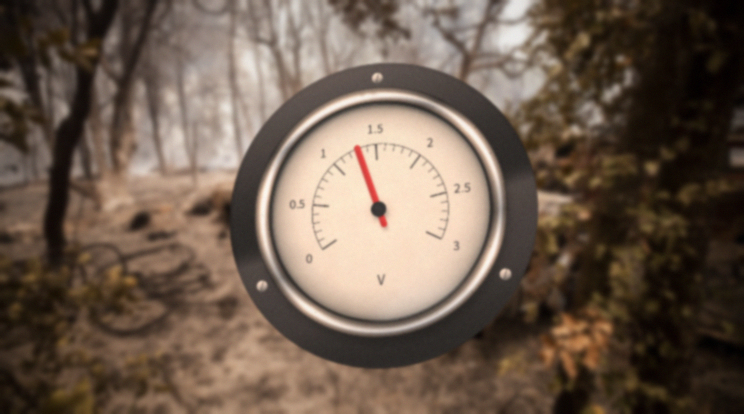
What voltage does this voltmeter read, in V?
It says 1.3 V
